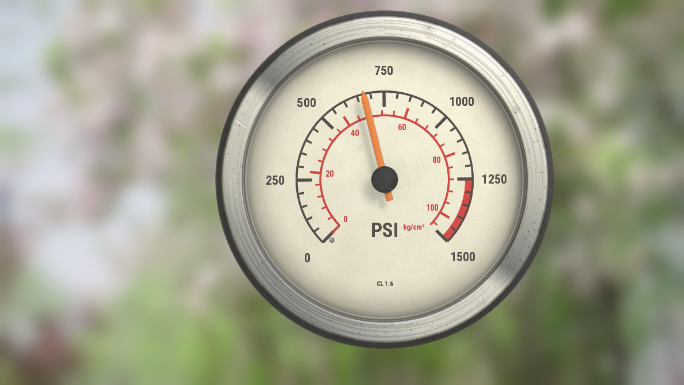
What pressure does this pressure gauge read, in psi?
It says 675 psi
